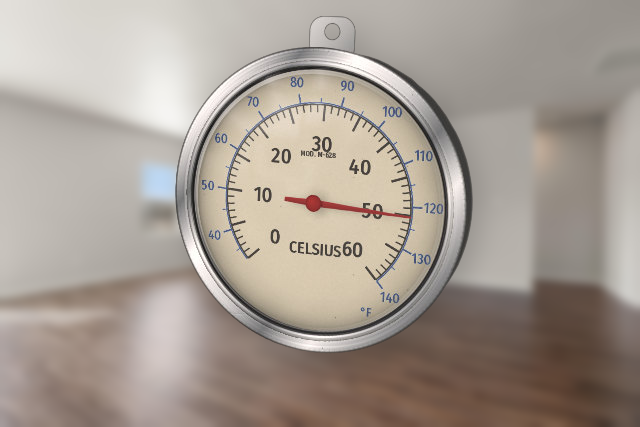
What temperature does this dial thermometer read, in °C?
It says 50 °C
